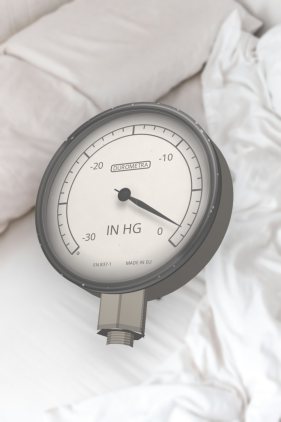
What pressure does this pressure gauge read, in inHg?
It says -1.5 inHg
